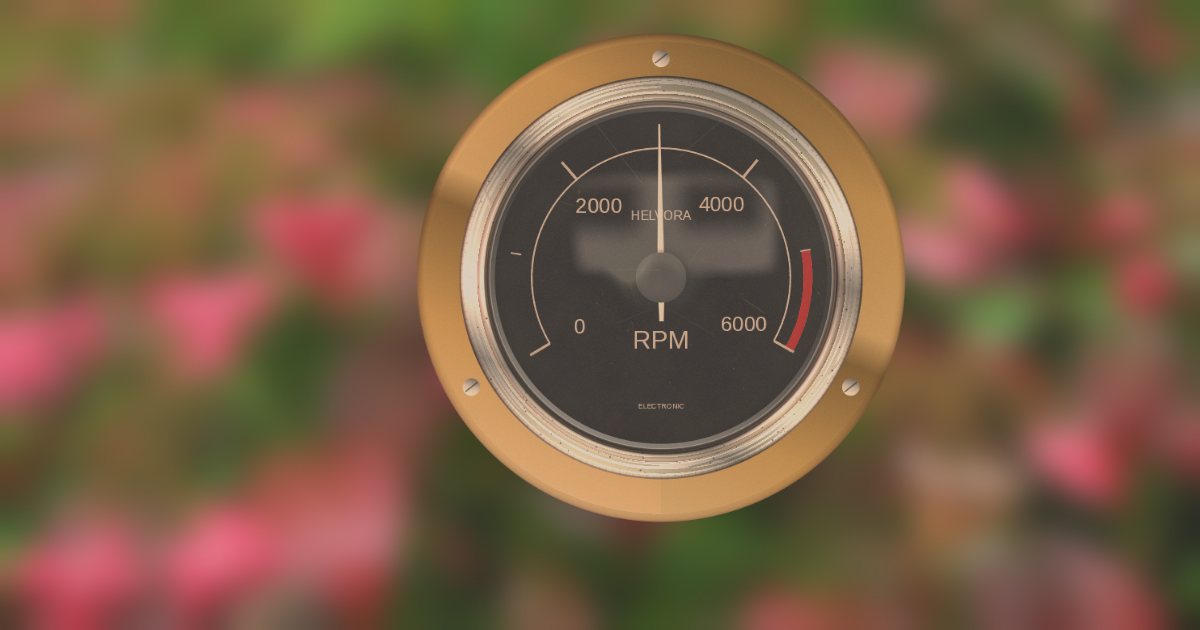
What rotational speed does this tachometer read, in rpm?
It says 3000 rpm
